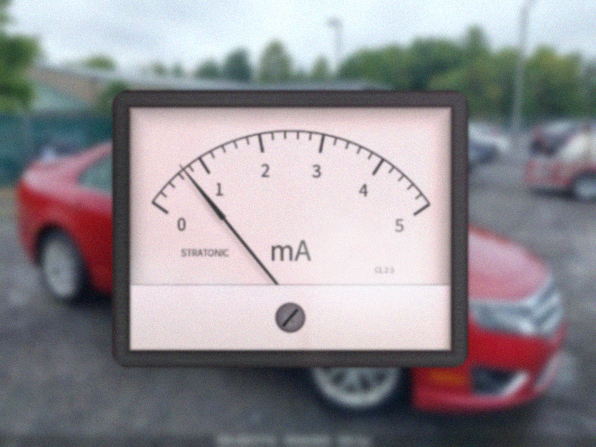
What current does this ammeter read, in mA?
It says 0.7 mA
